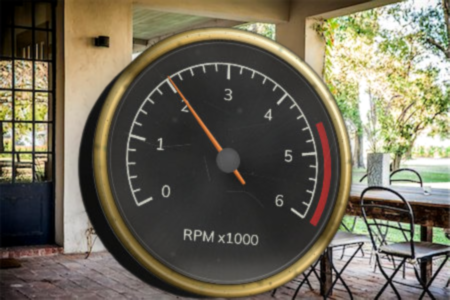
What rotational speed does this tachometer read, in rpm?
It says 2000 rpm
